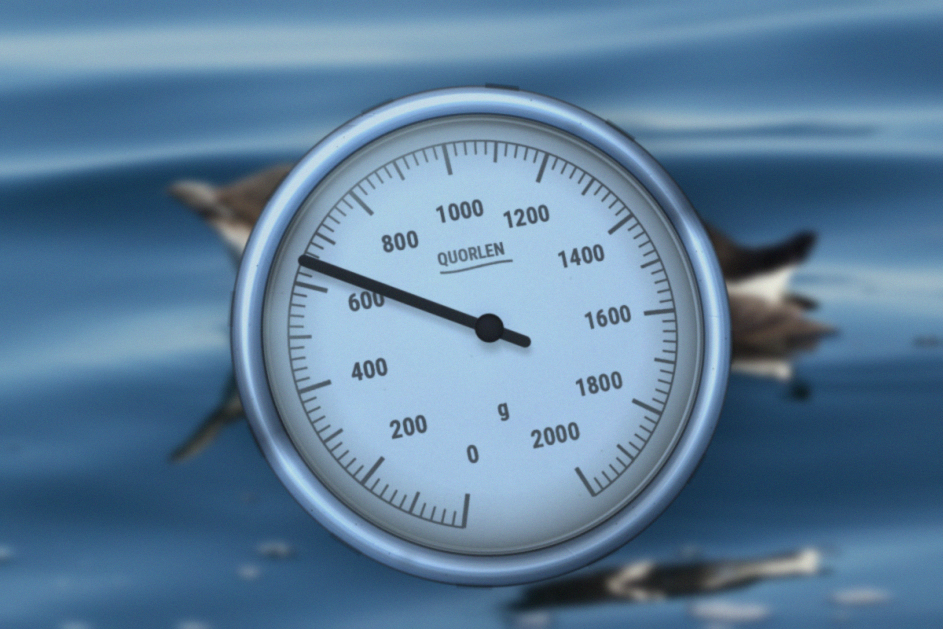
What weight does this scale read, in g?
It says 640 g
